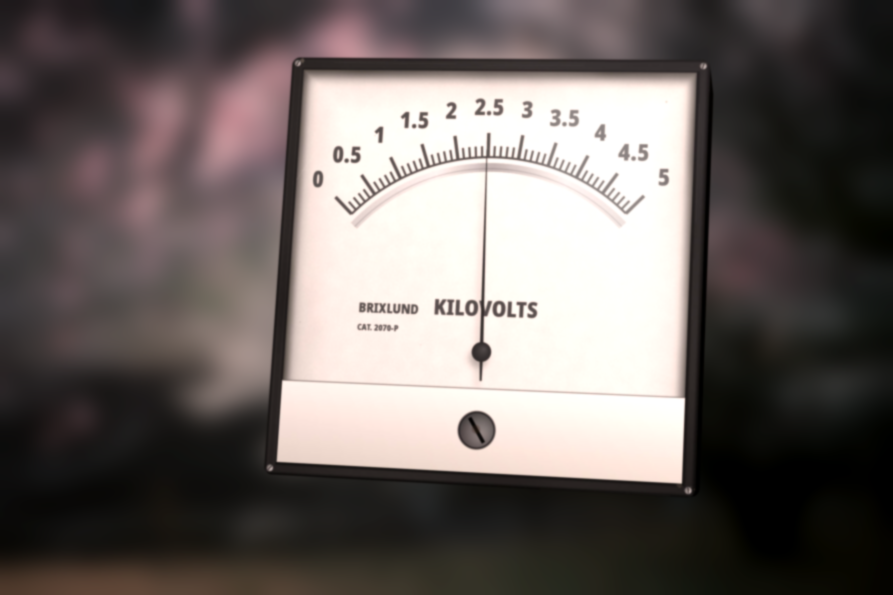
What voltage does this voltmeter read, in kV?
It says 2.5 kV
